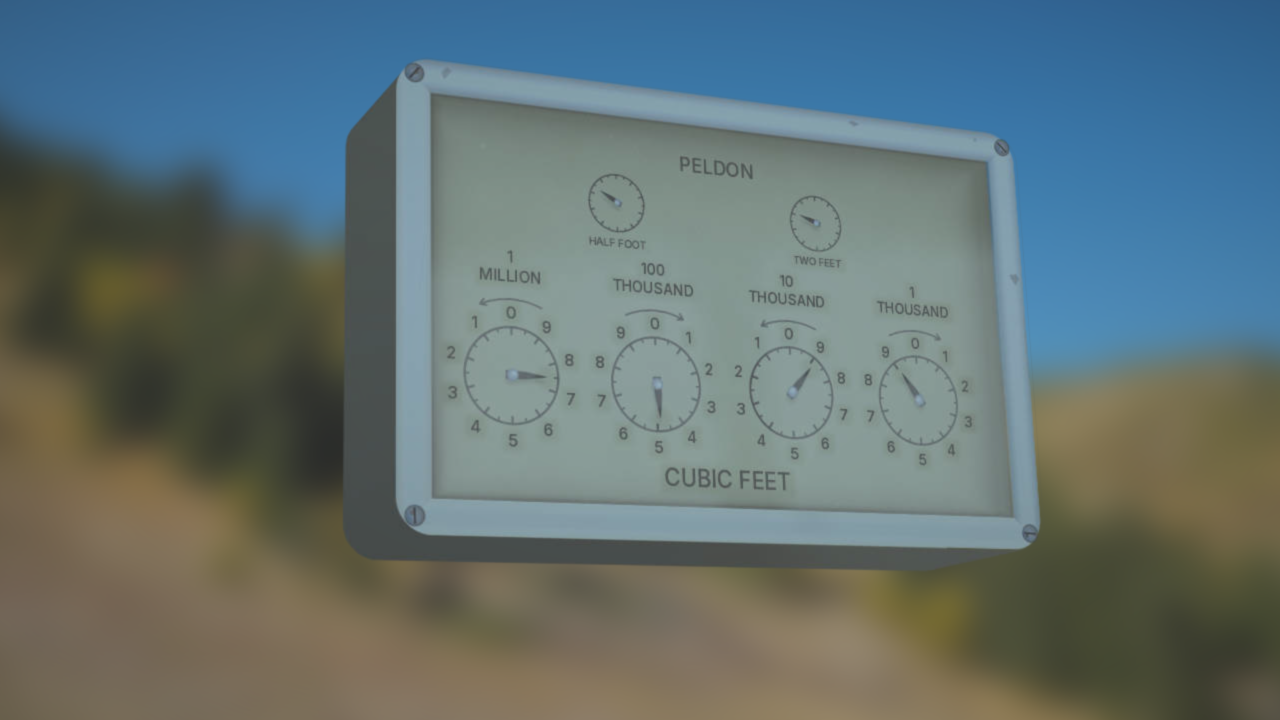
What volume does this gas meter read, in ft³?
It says 748900 ft³
